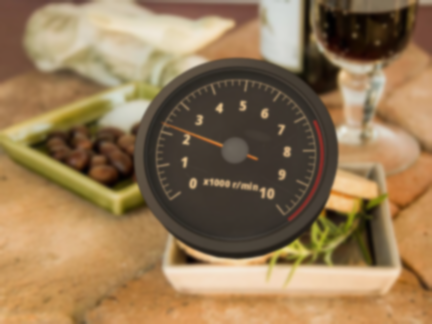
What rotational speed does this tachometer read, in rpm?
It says 2200 rpm
